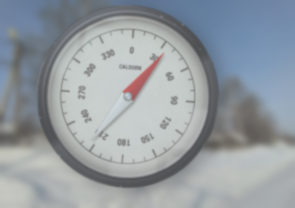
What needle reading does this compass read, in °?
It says 35 °
